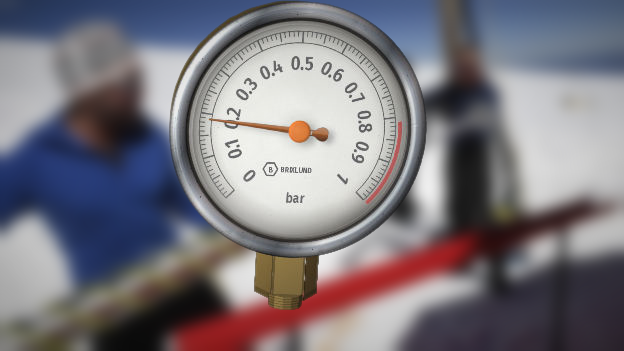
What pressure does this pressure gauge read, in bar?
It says 0.19 bar
